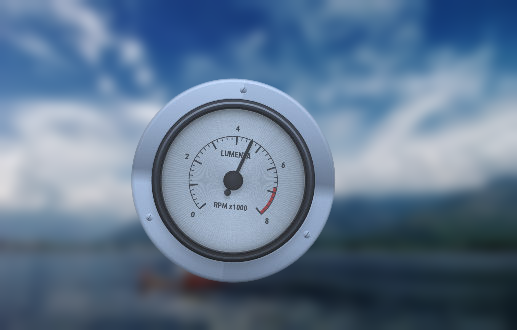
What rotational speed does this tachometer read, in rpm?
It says 4600 rpm
